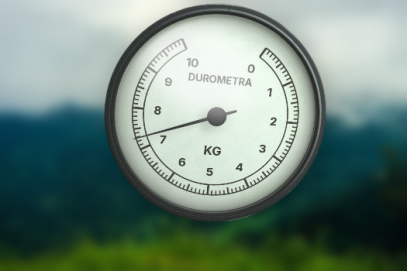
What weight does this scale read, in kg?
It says 7.3 kg
